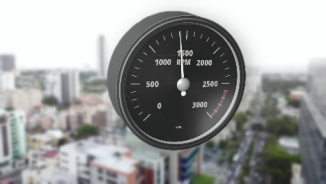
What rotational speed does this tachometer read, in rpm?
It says 1400 rpm
